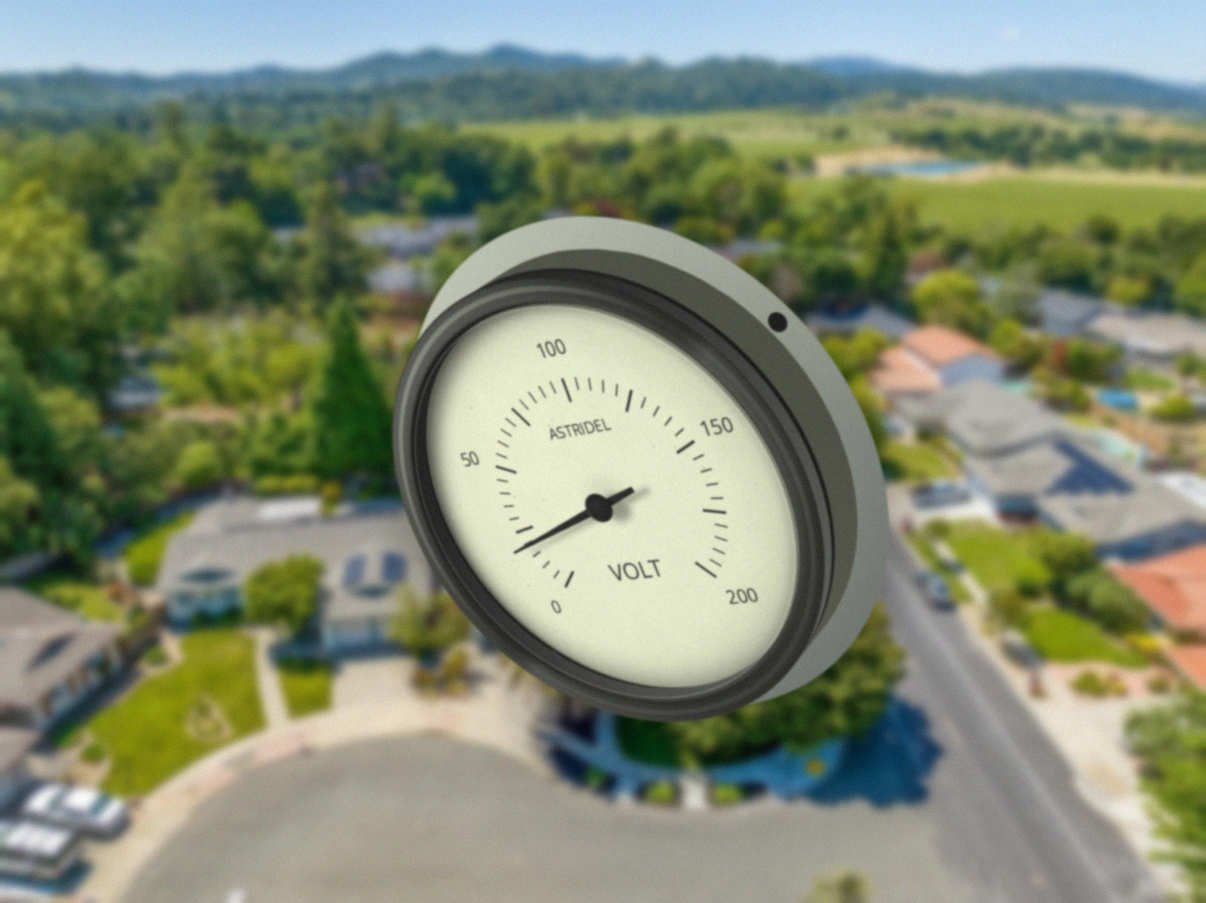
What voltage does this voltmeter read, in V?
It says 20 V
